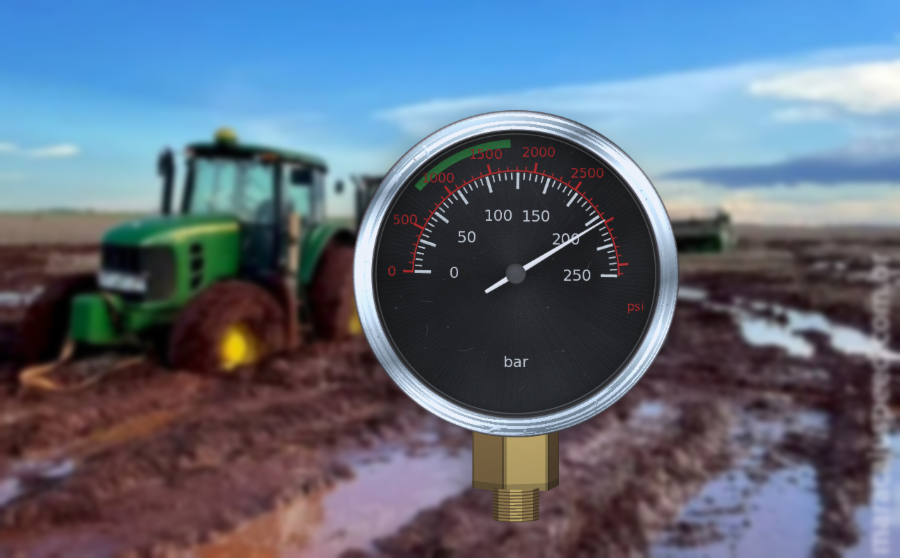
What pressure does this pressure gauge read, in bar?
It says 205 bar
